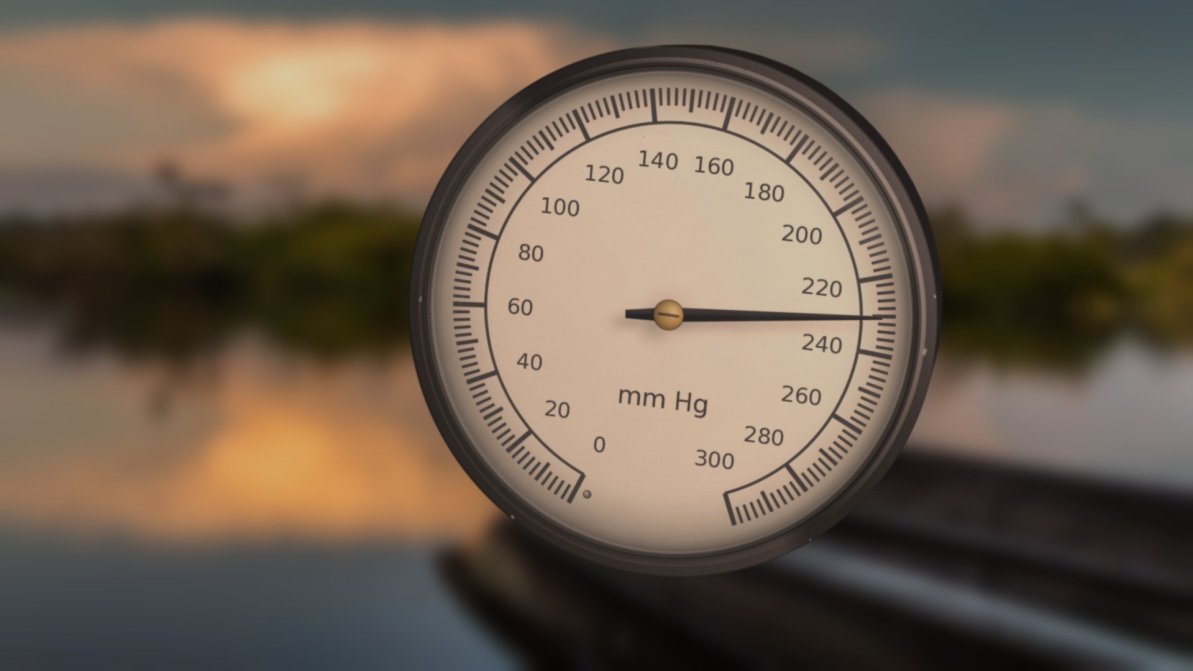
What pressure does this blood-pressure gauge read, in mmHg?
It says 230 mmHg
